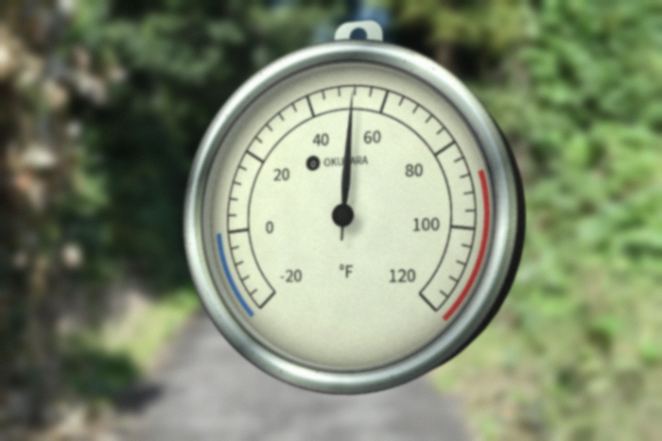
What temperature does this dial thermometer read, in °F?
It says 52 °F
